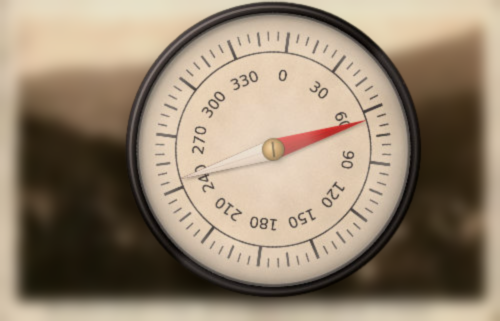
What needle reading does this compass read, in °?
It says 65 °
